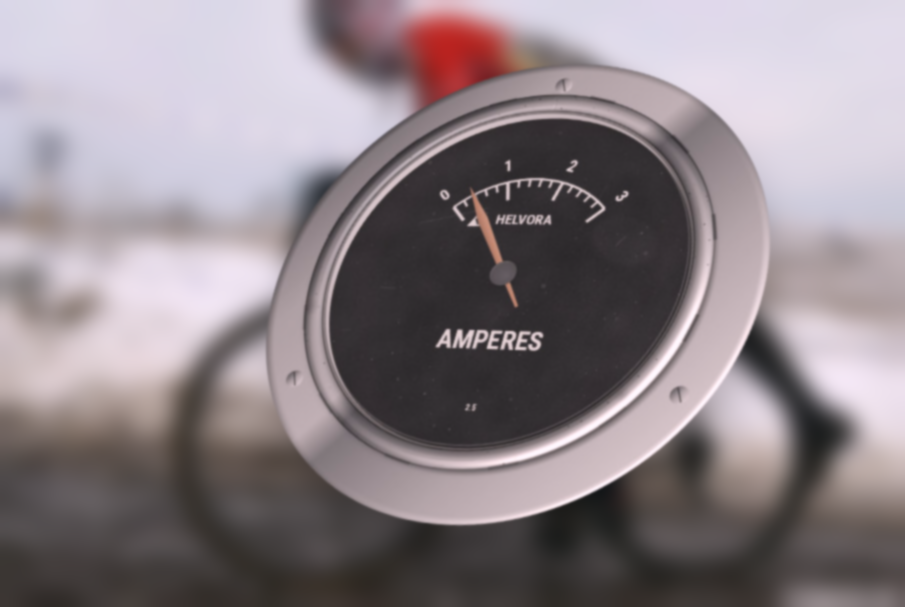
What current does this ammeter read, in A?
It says 0.4 A
